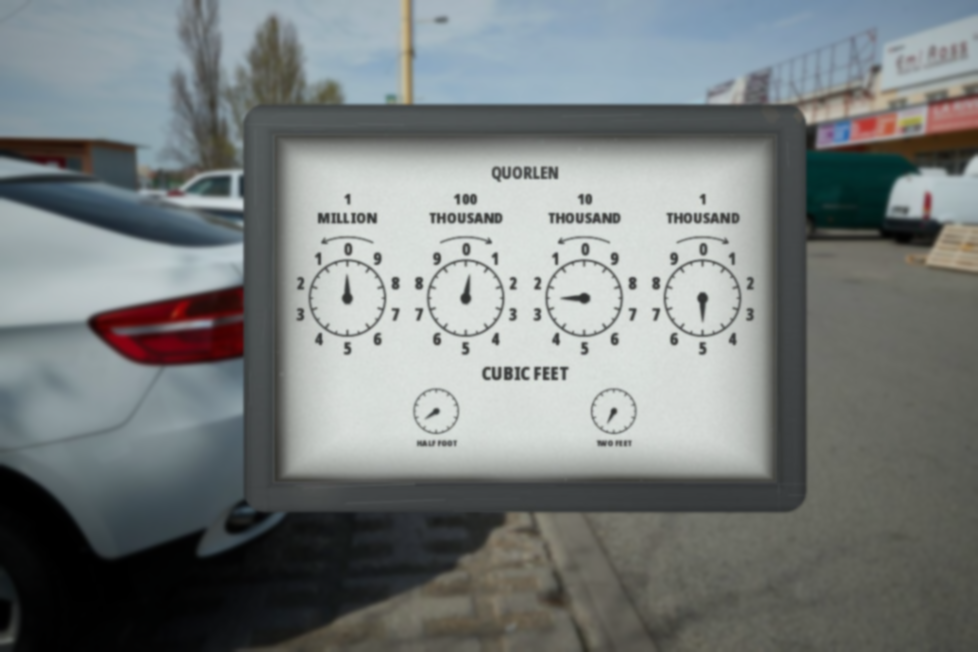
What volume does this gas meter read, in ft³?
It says 2500 ft³
